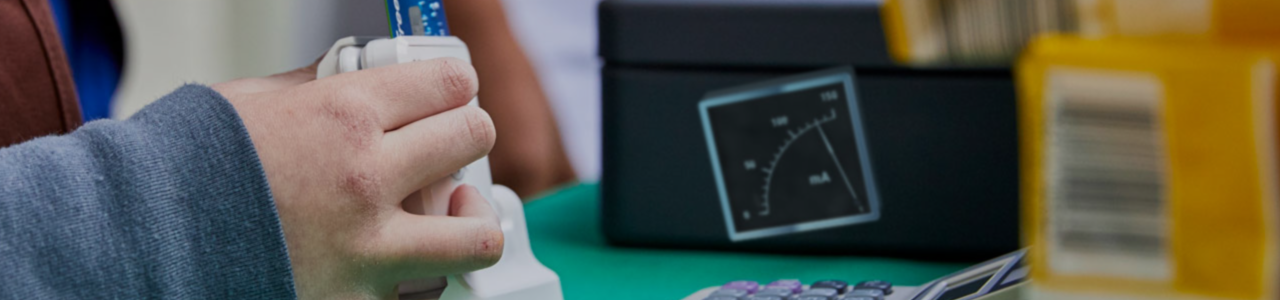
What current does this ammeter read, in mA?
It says 130 mA
